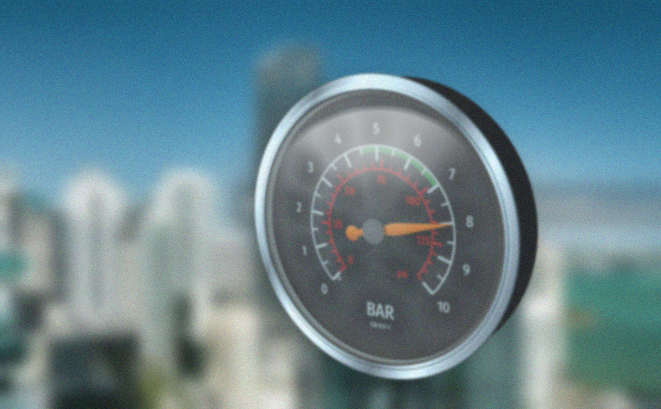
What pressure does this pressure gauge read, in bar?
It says 8 bar
